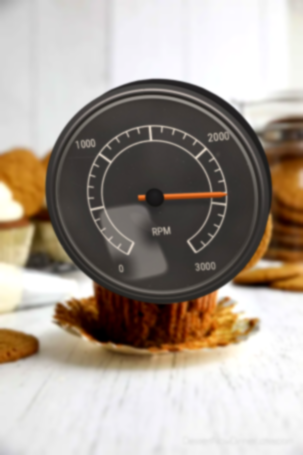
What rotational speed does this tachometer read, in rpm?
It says 2400 rpm
